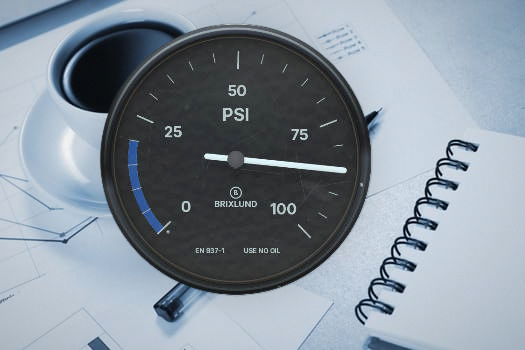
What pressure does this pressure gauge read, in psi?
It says 85 psi
